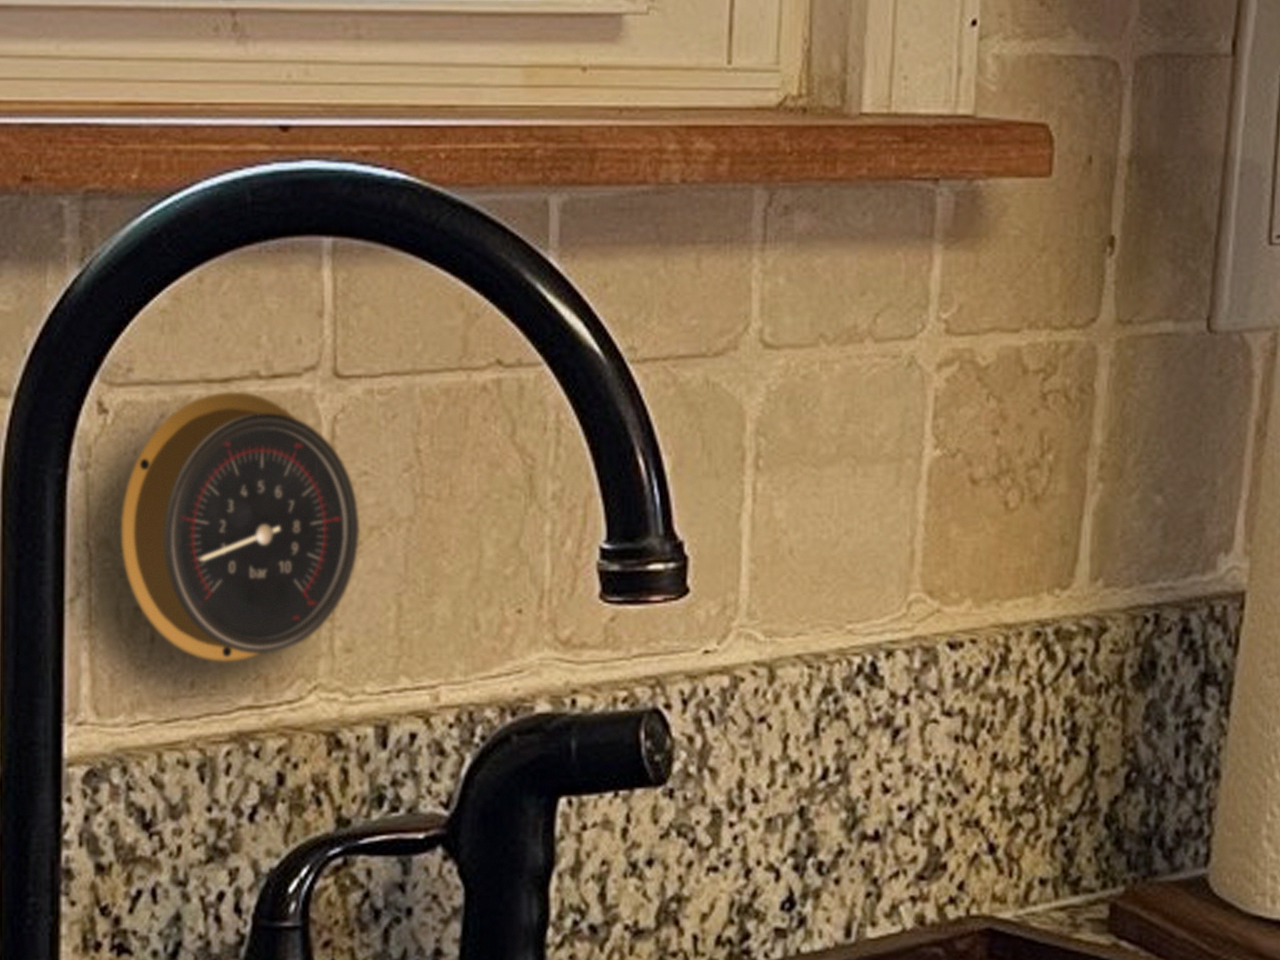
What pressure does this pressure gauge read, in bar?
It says 1 bar
